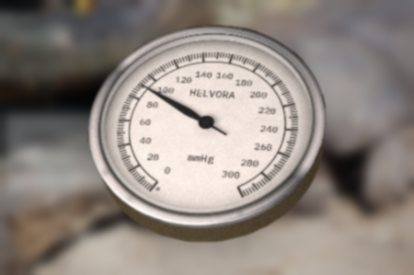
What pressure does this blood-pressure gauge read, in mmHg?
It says 90 mmHg
